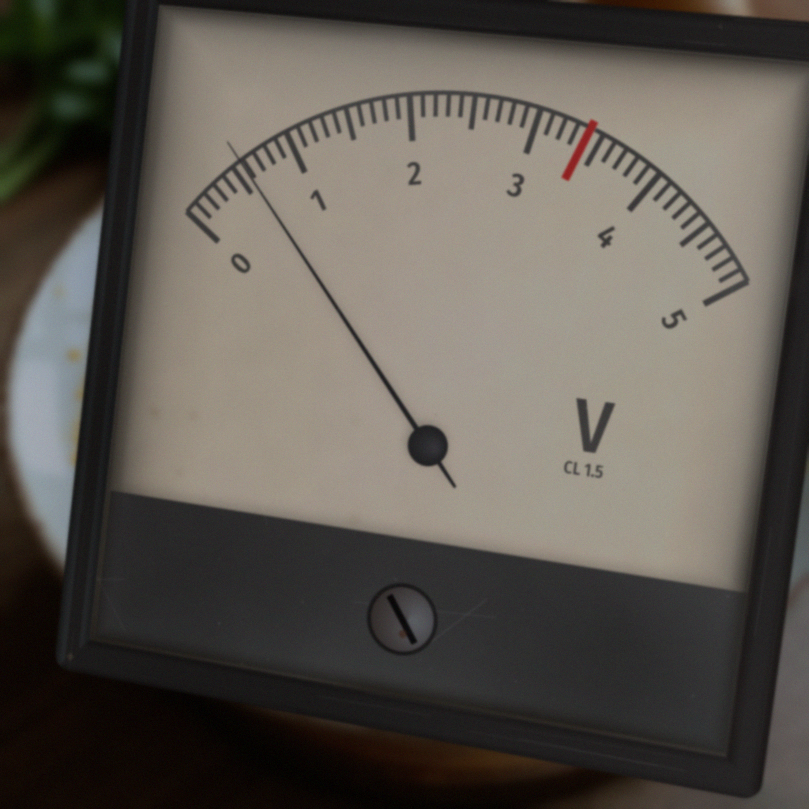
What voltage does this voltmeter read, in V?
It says 0.6 V
